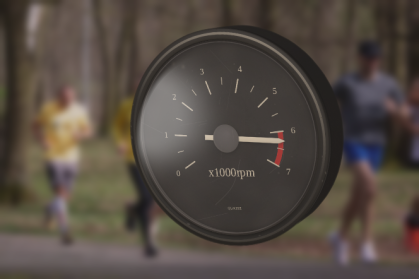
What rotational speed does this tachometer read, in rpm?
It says 6250 rpm
